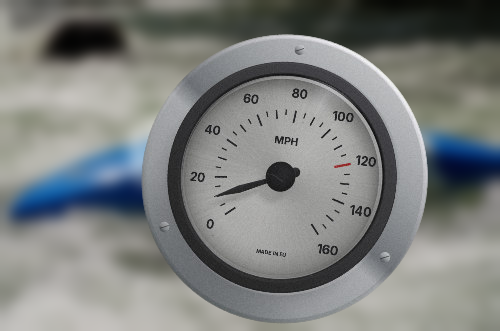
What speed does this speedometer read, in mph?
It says 10 mph
